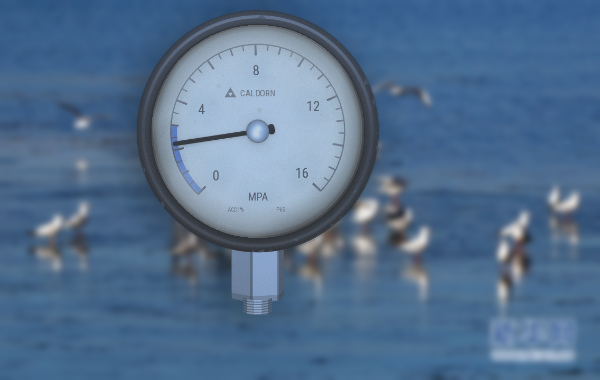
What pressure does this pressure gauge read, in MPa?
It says 2.25 MPa
